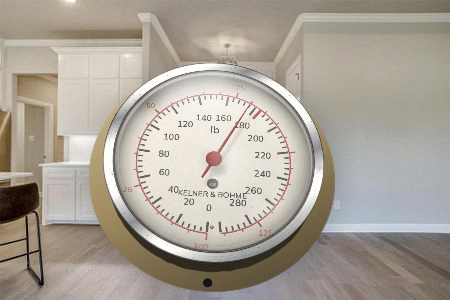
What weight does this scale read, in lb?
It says 176 lb
